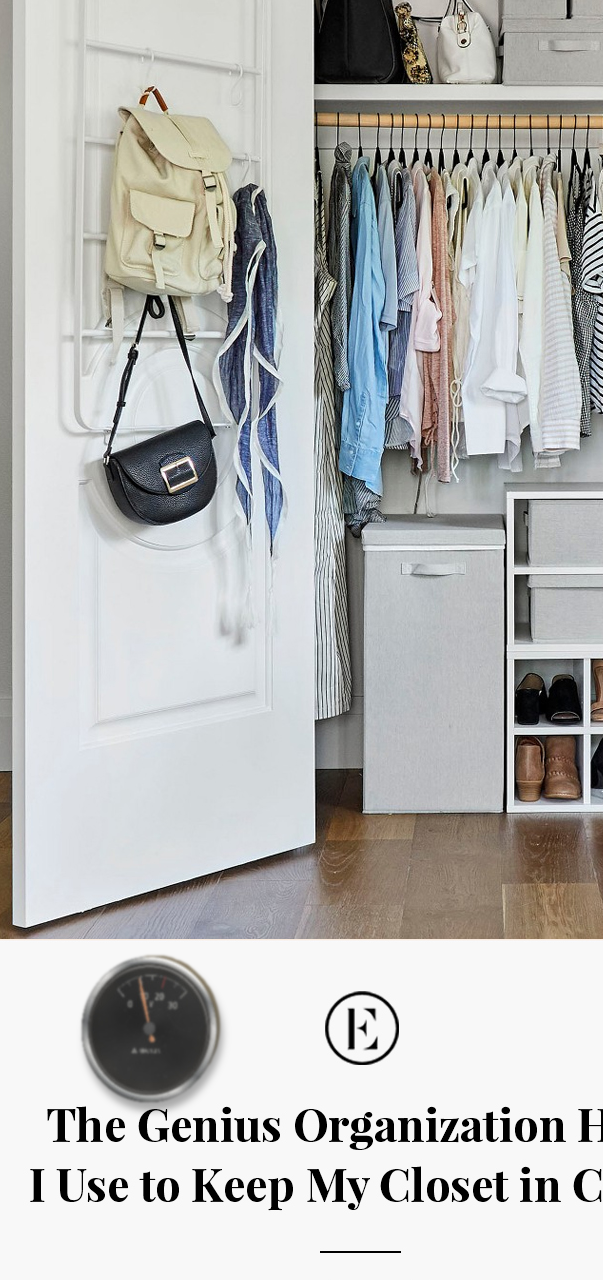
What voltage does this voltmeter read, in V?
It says 10 V
